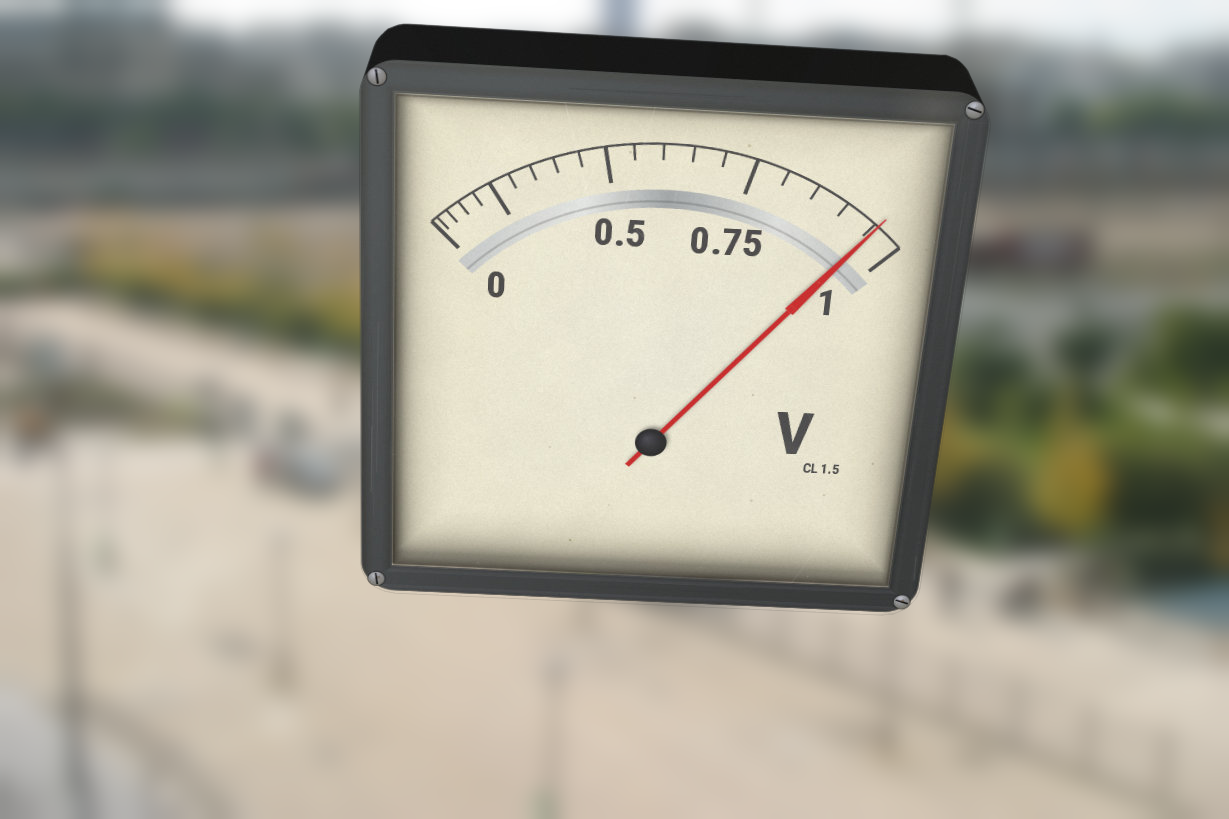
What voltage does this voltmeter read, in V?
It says 0.95 V
